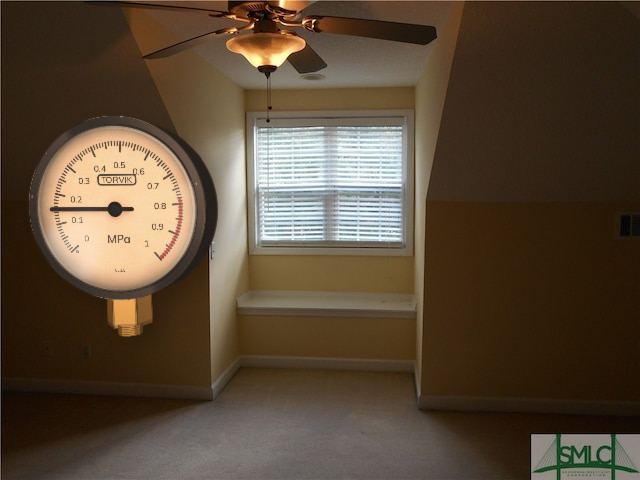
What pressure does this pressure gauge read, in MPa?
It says 0.15 MPa
